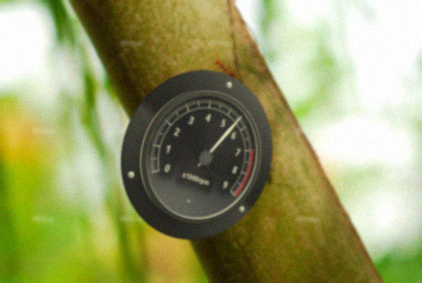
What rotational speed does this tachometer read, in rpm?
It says 5500 rpm
